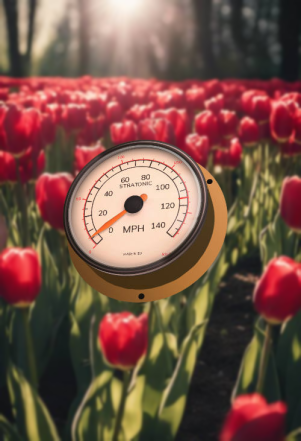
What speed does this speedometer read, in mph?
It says 5 mph
